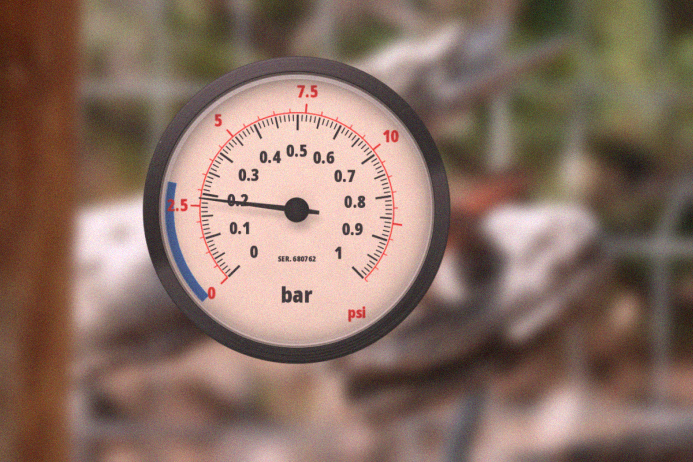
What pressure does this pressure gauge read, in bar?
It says 0.19 bar
